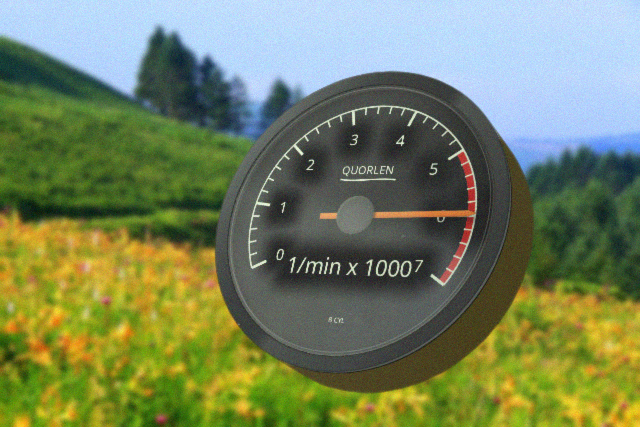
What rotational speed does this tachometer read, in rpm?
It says 6000 rpm
